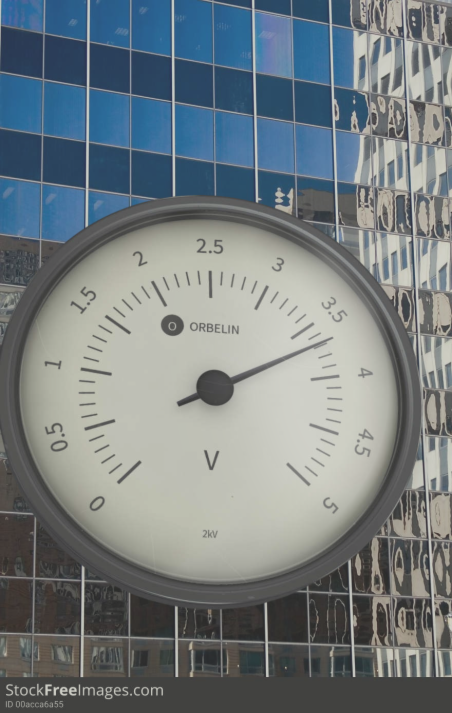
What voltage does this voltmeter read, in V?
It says 3.7 V
